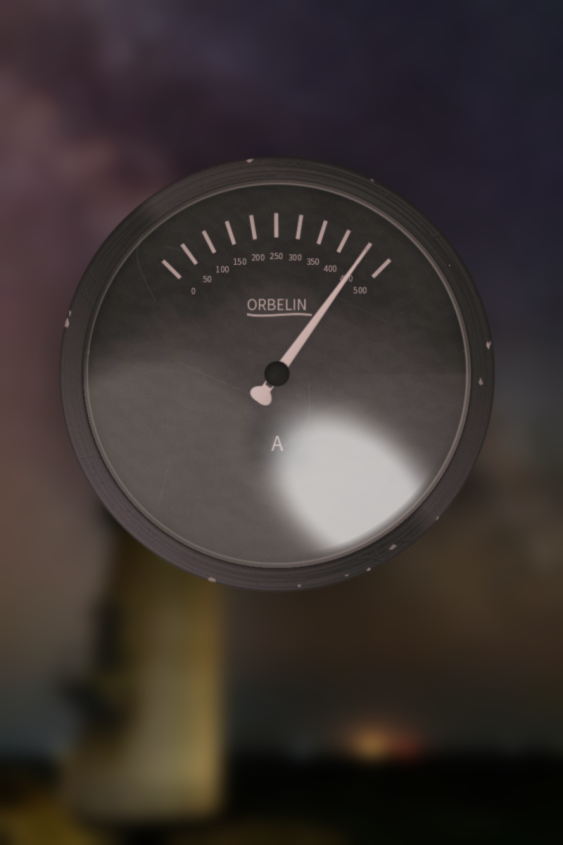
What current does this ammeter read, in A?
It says 450 A
